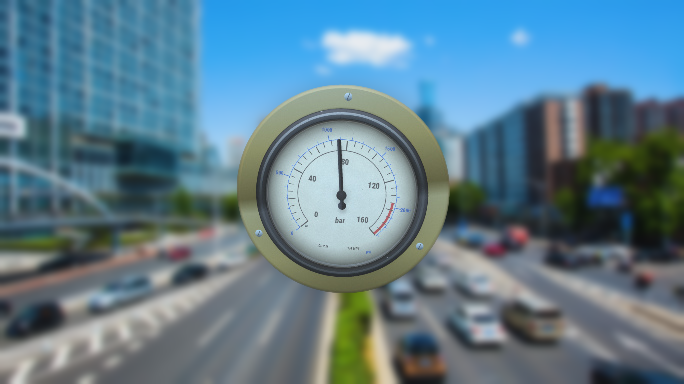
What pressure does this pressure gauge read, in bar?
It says 75 bar
